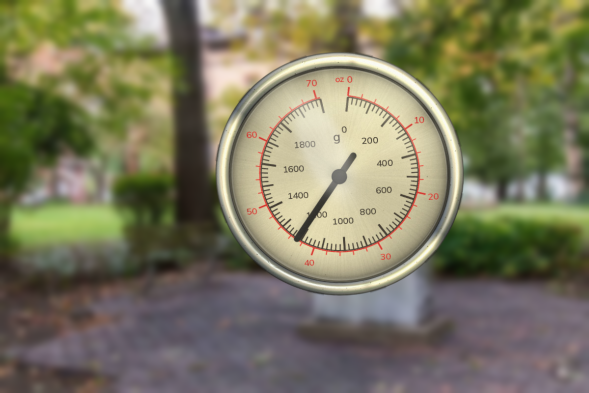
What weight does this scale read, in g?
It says 1220 g
